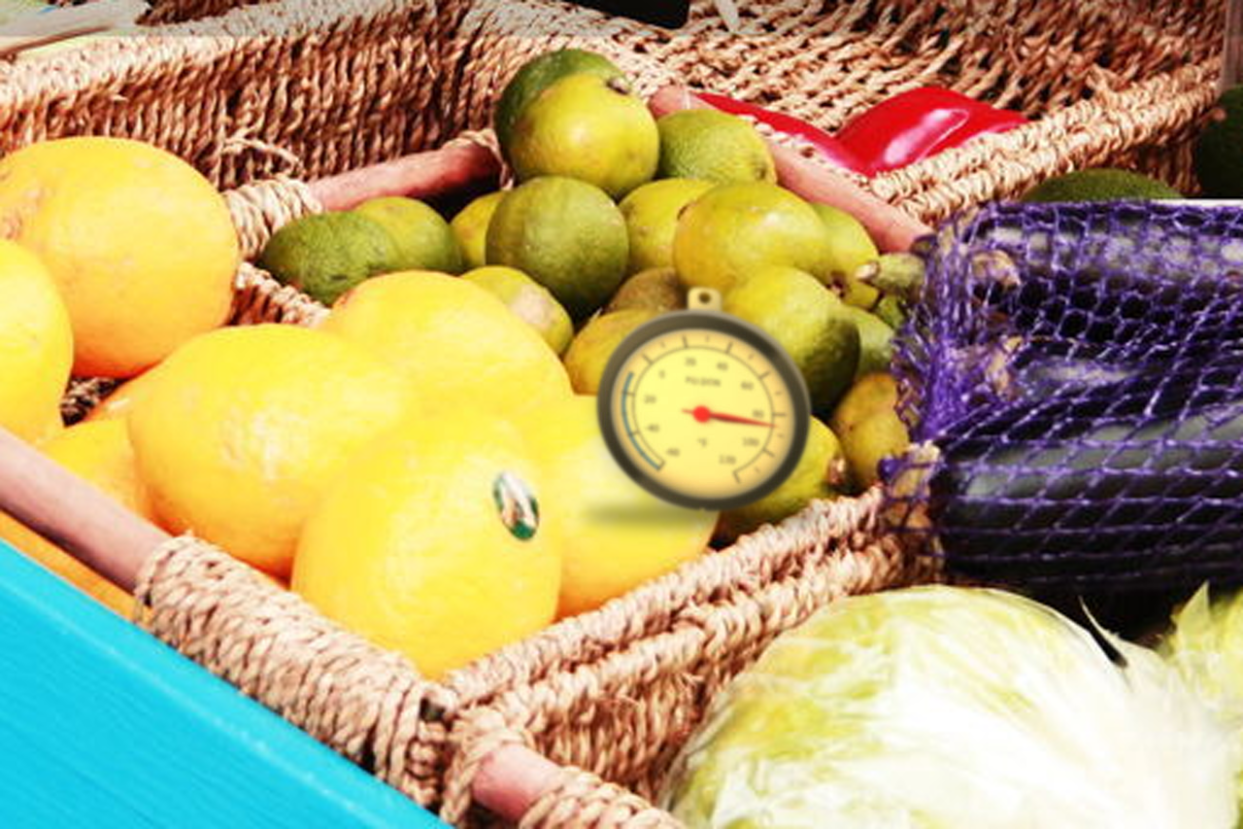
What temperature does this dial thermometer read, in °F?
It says 85 °F
